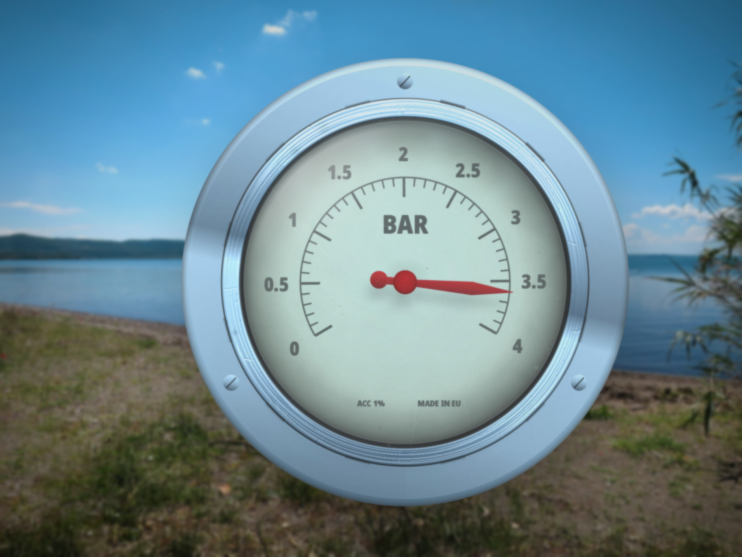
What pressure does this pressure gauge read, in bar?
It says 3.6 bar
